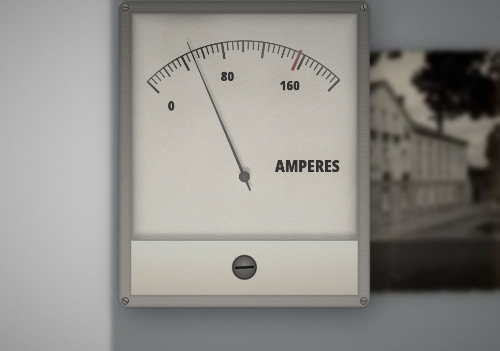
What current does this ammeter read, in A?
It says 50 A
